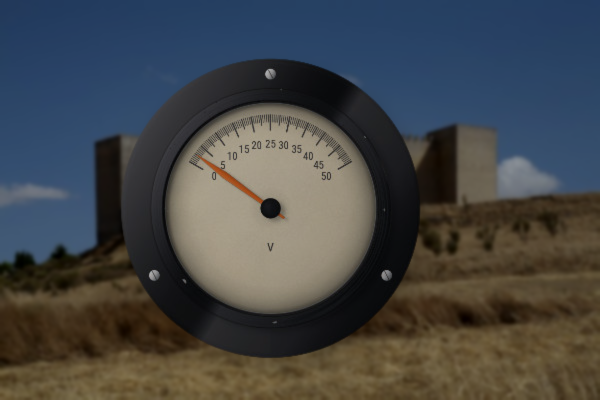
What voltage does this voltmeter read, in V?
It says 2.5 V
